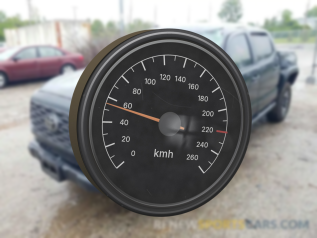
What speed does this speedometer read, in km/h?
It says 55 km/h
